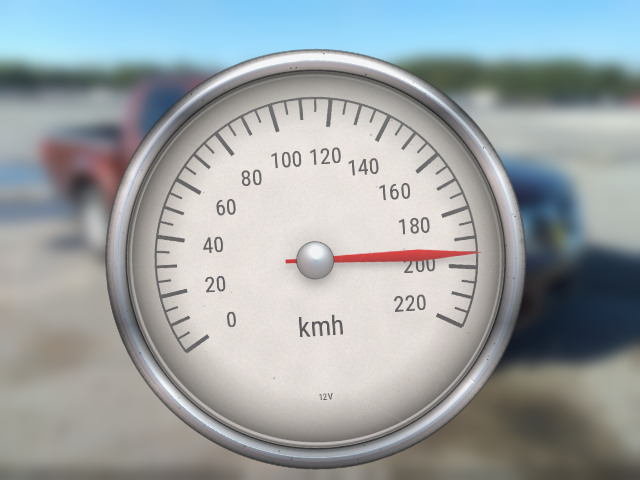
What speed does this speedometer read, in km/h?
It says 195 km/h
